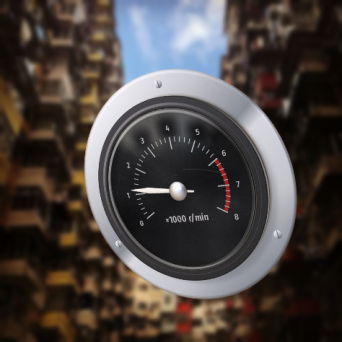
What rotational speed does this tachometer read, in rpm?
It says 1200 rpm
